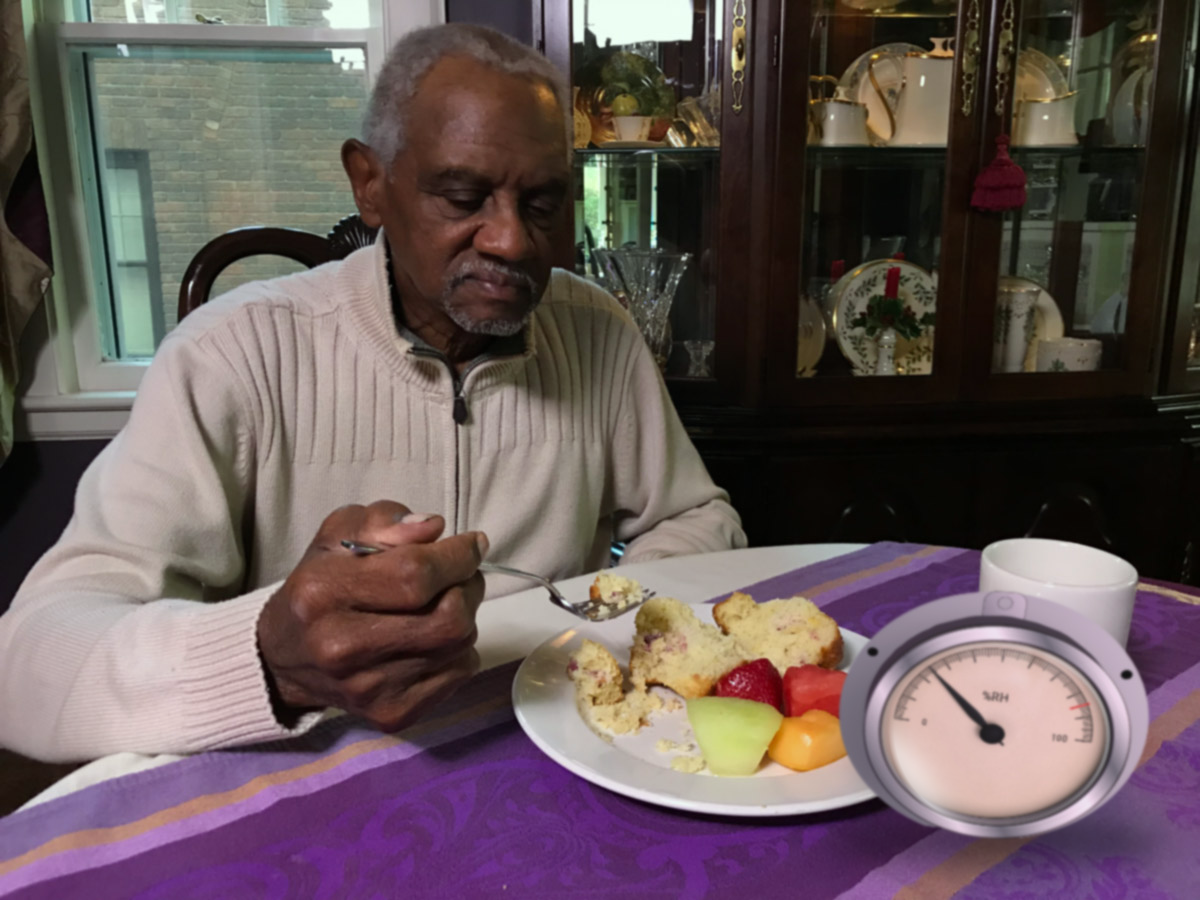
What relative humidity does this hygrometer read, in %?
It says 25 %
